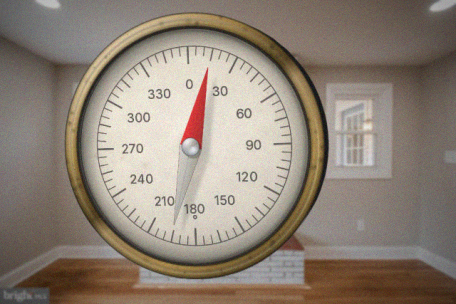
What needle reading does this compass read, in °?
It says 15 °
